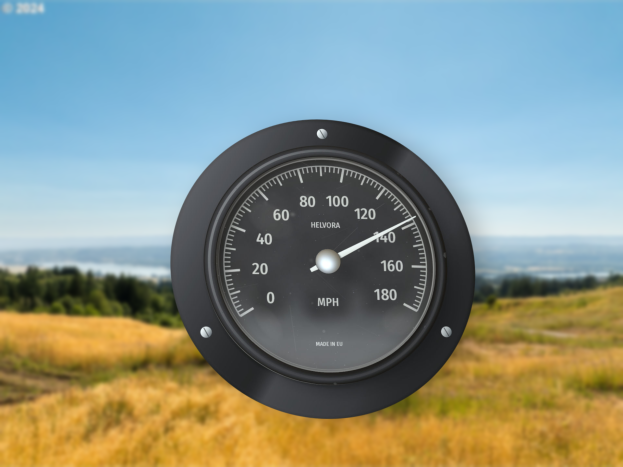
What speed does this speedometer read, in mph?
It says 138 mph
